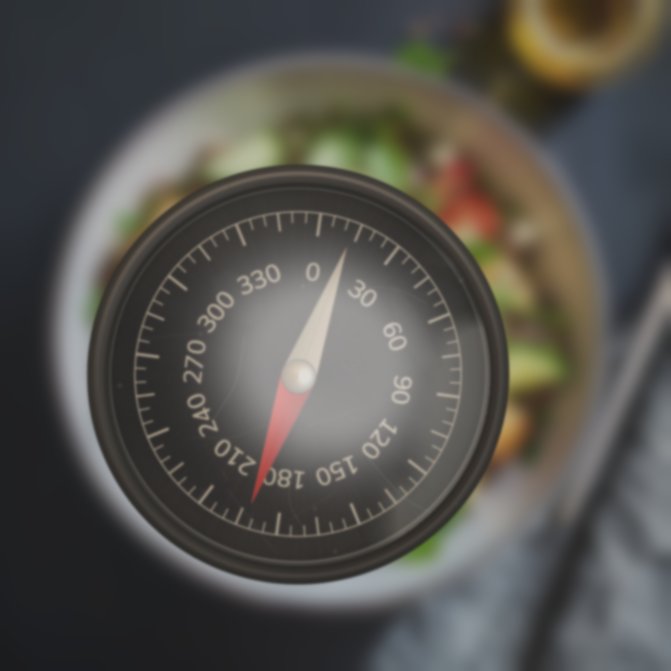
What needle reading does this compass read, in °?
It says 192.5 °
